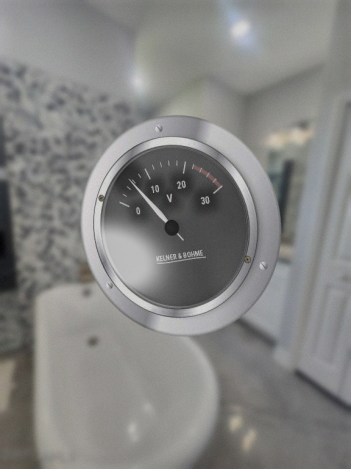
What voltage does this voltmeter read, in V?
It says 6 V
